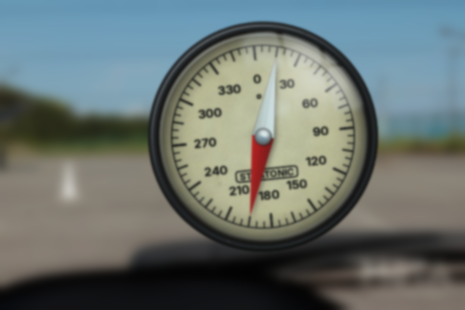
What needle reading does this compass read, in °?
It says 195 °
